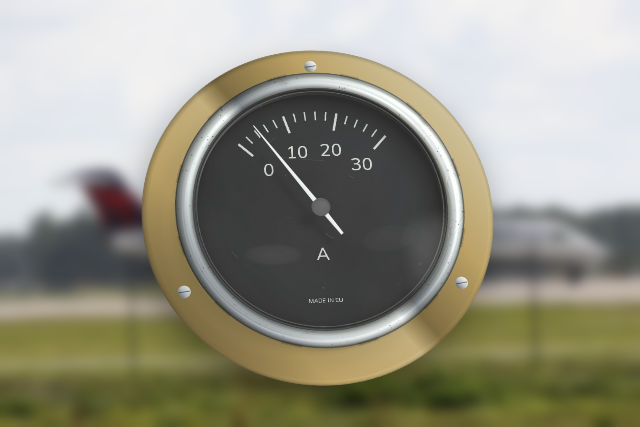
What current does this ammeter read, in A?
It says 4 A
